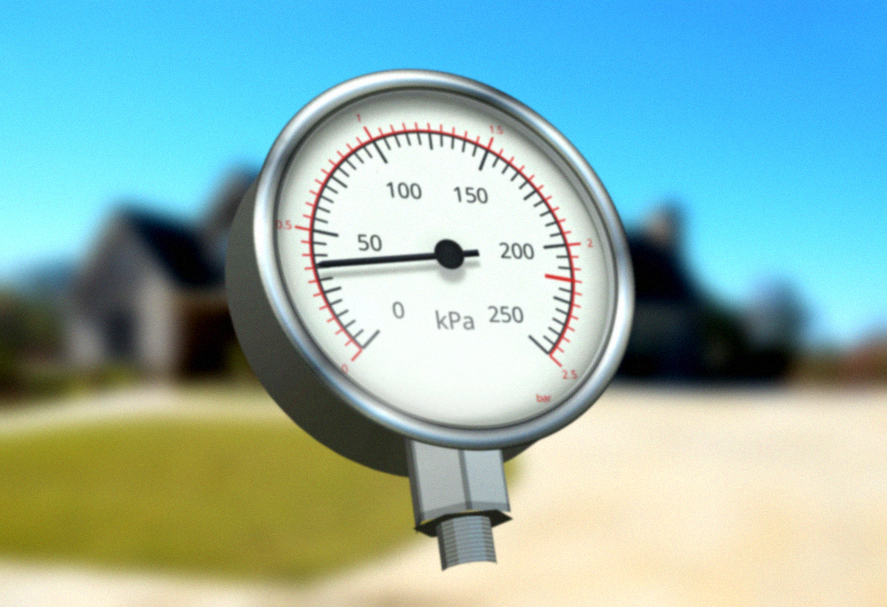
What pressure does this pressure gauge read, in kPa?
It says 35 kPa
